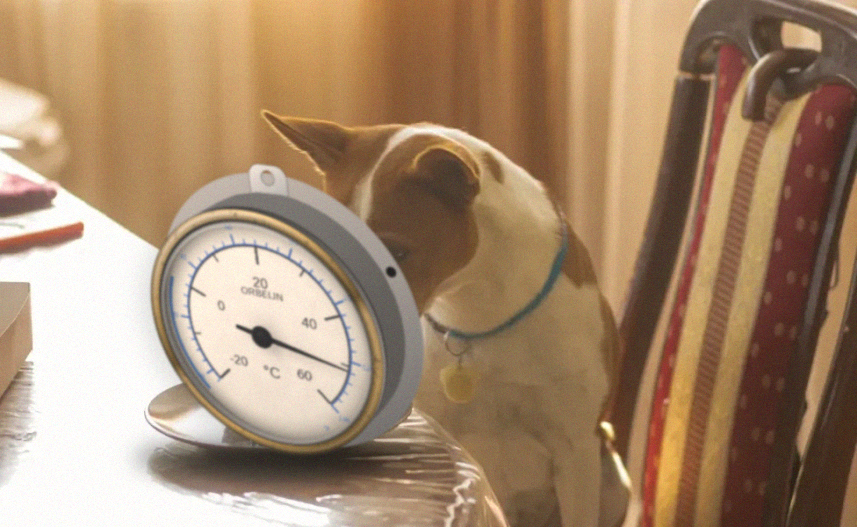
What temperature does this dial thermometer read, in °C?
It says 50 °C
